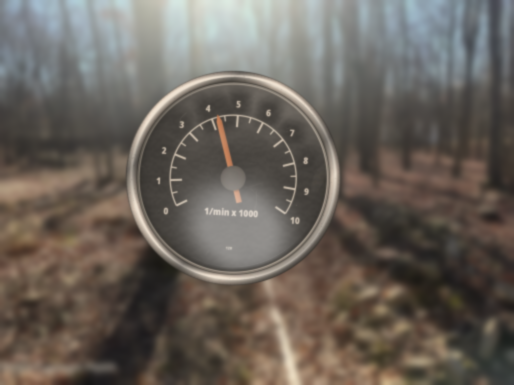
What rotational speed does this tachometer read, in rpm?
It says 4250 rpm
